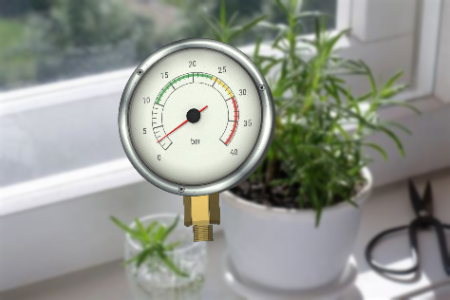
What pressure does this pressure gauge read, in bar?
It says 2 bar
